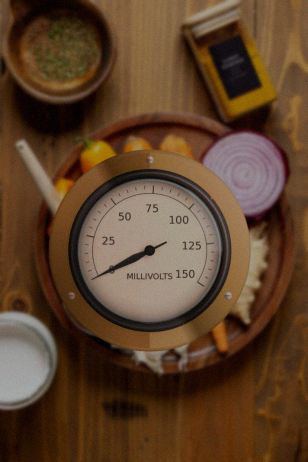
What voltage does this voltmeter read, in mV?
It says 0 mV
